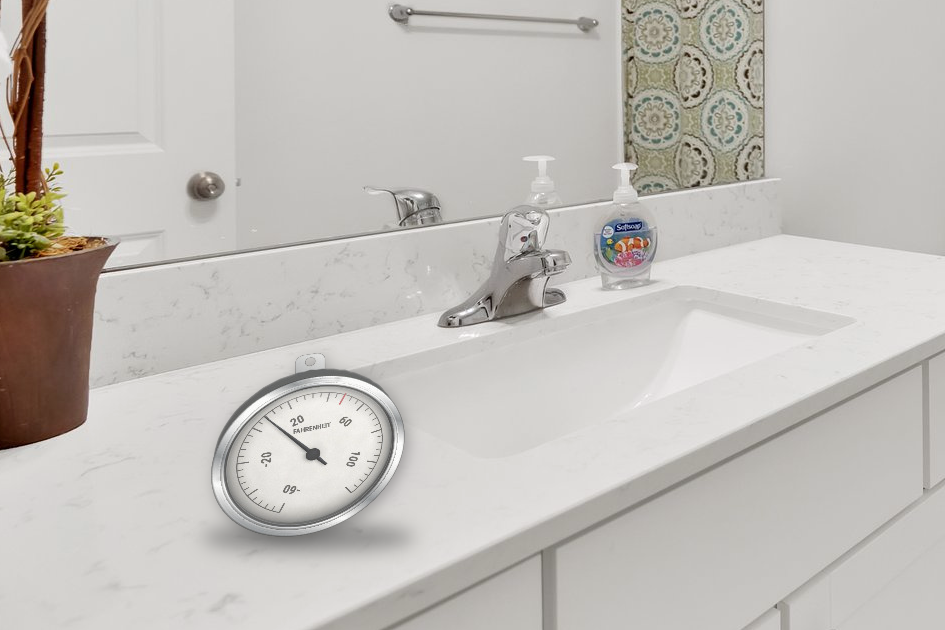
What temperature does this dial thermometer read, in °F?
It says 8 °F
